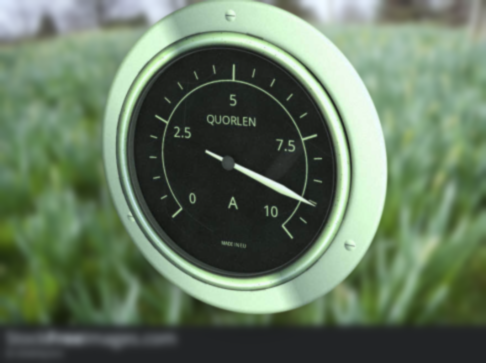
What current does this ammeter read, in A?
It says 9 A
